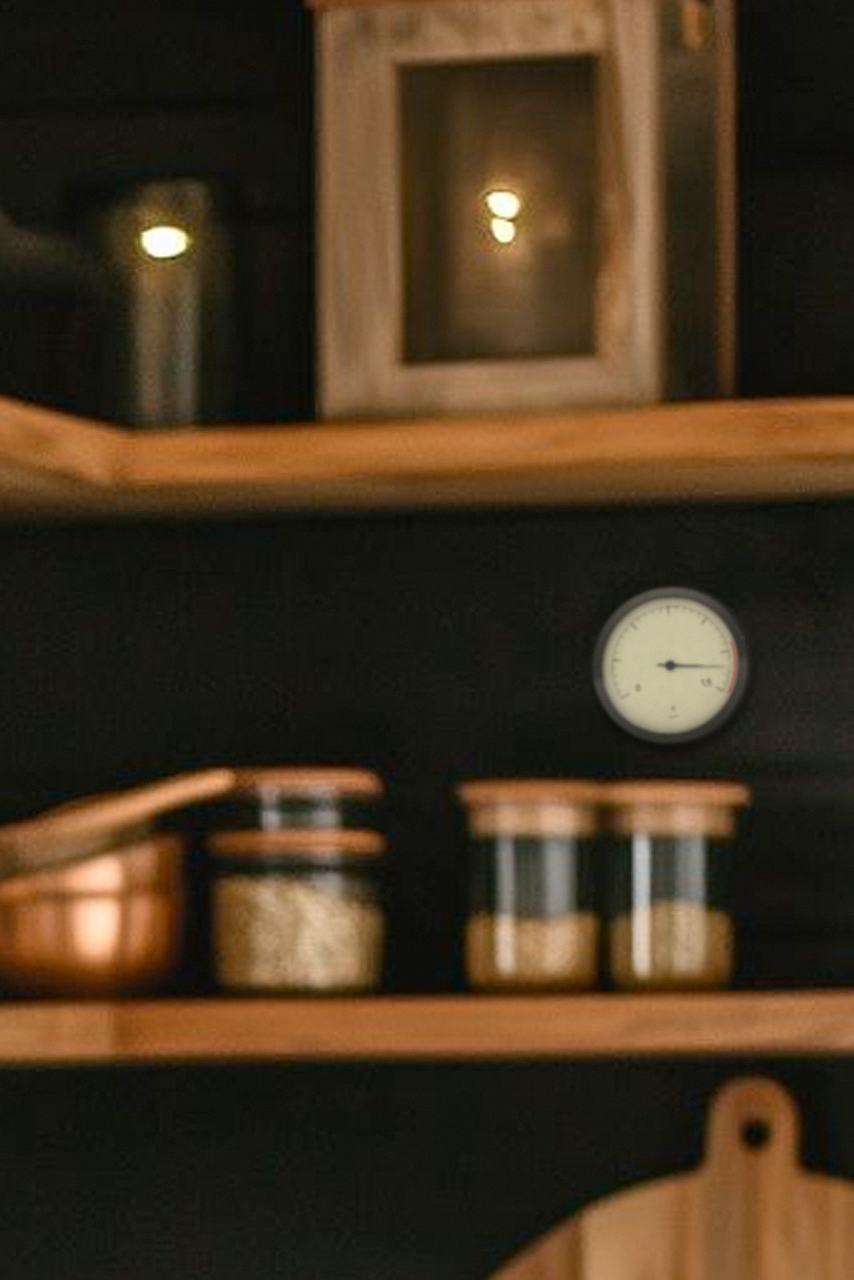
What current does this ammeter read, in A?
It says 1.35 A
